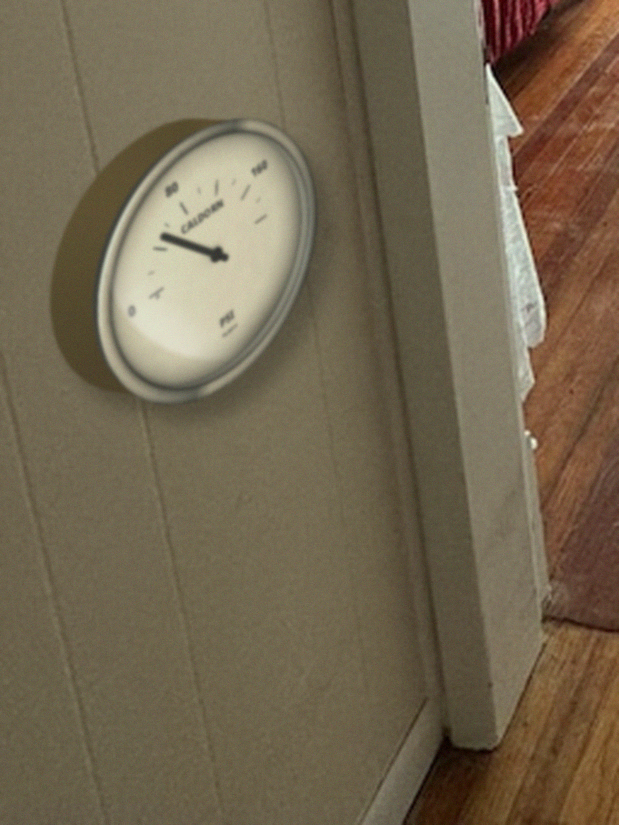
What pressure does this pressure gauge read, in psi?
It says 50 psi
